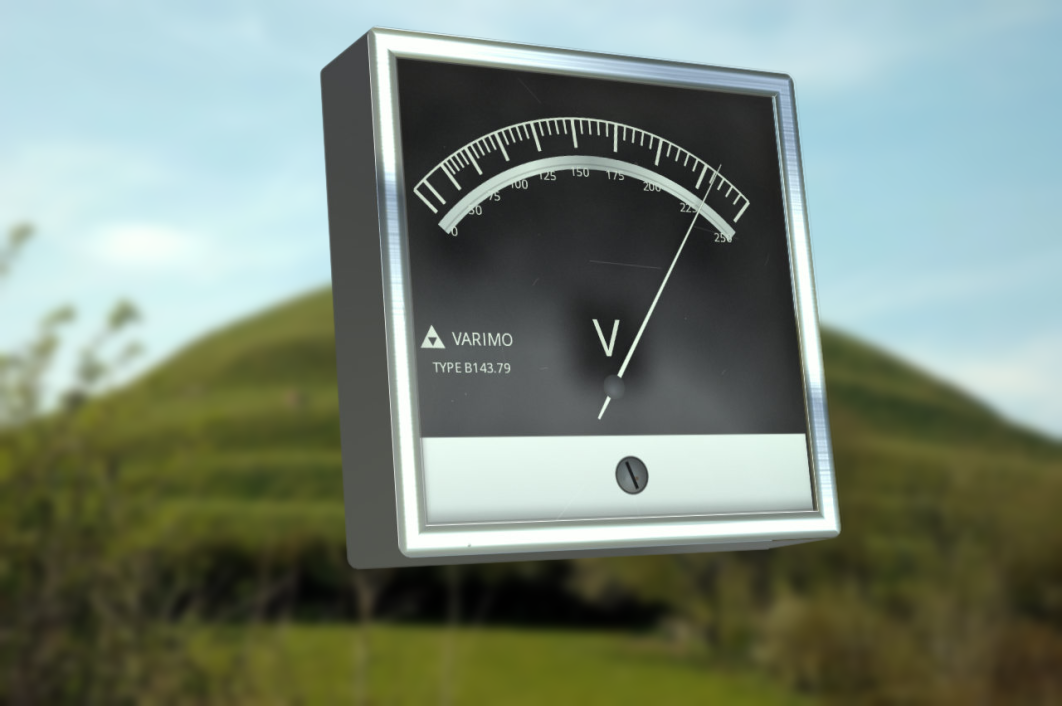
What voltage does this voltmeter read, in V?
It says 230 V
